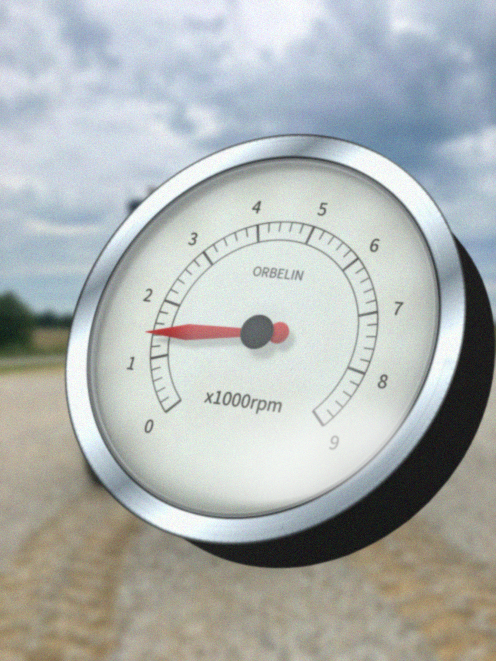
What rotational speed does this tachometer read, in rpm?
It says 1400 rpm
